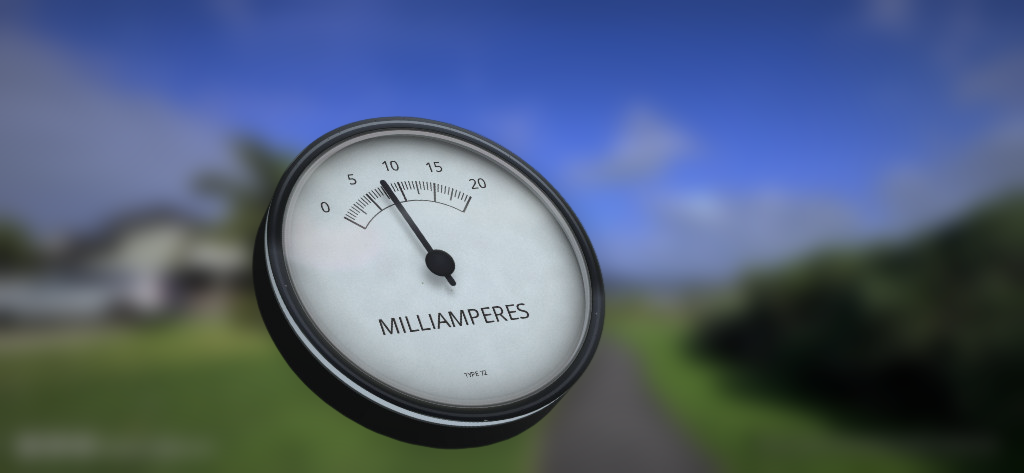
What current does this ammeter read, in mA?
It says 7.5 mA
